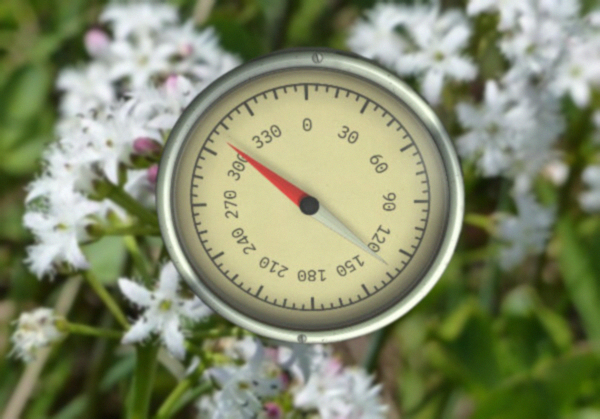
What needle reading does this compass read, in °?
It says 310 °
